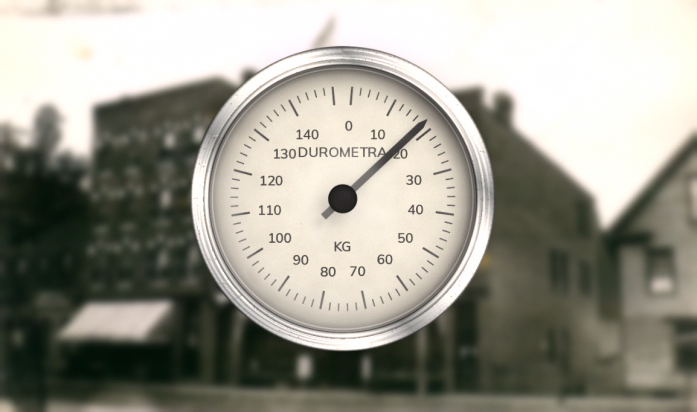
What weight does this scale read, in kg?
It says 18 kg
